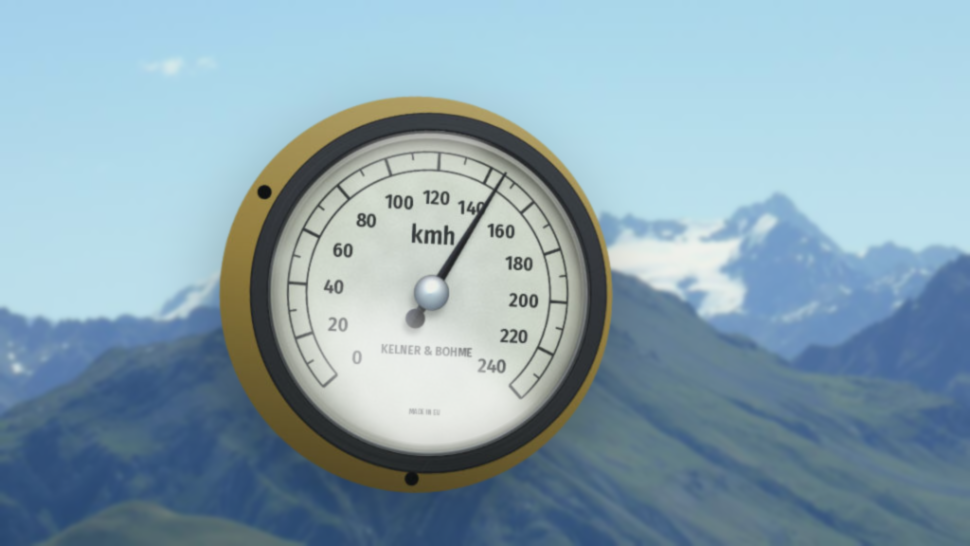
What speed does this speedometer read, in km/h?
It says 145 km/h
